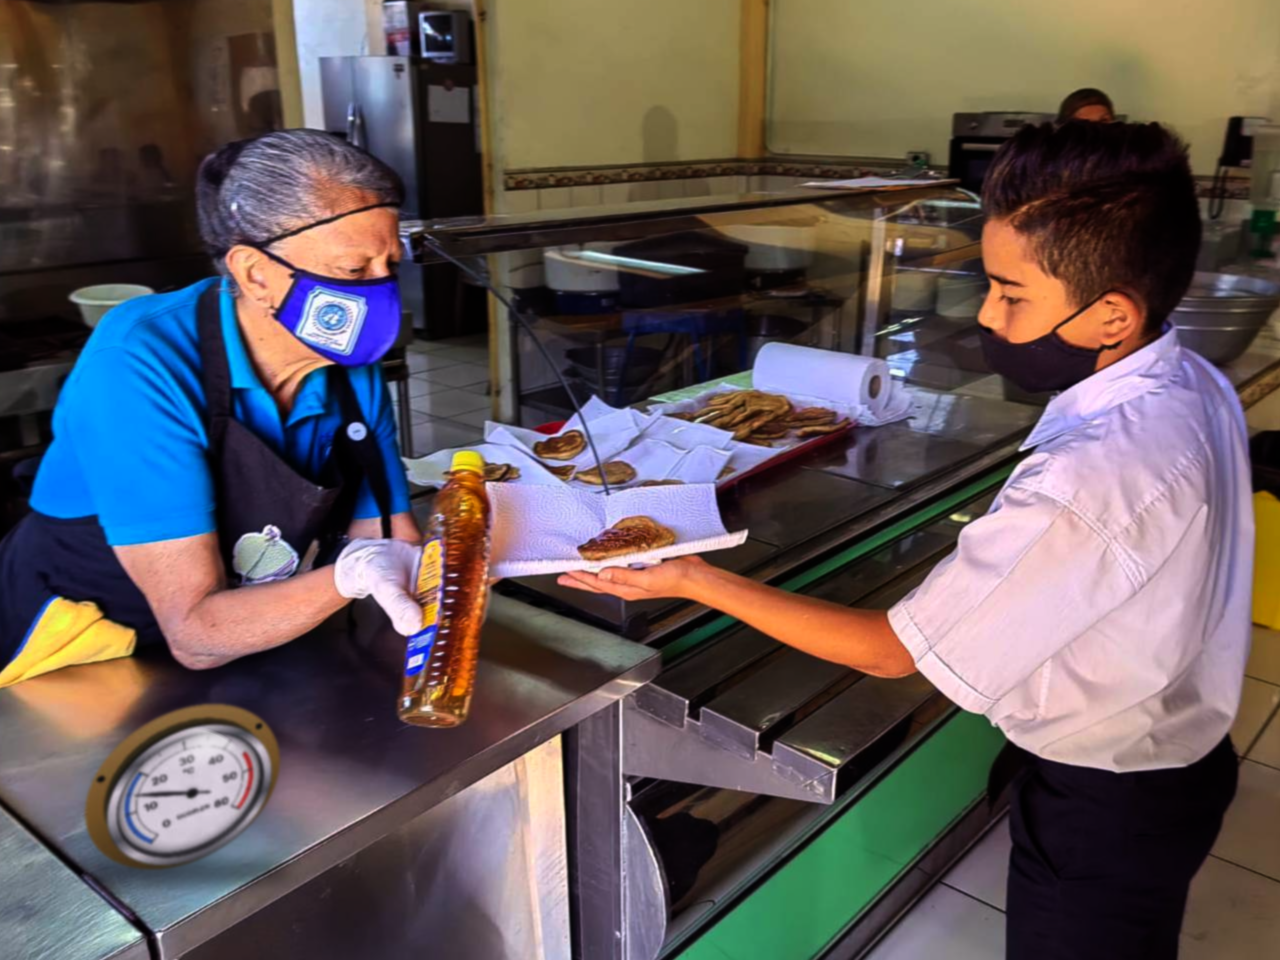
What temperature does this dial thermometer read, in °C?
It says 15 °C
